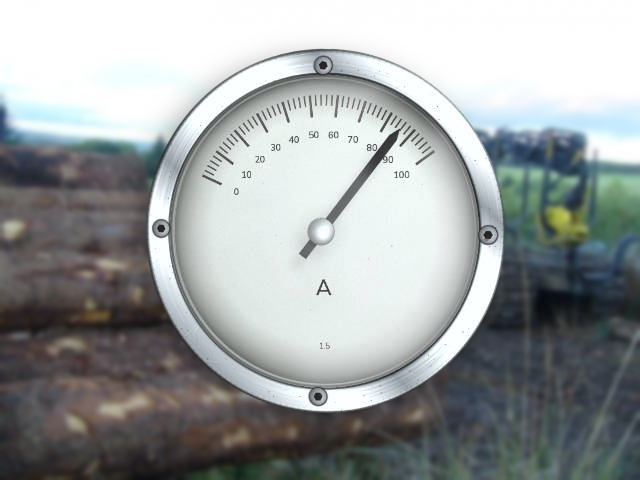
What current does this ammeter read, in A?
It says 86 A
